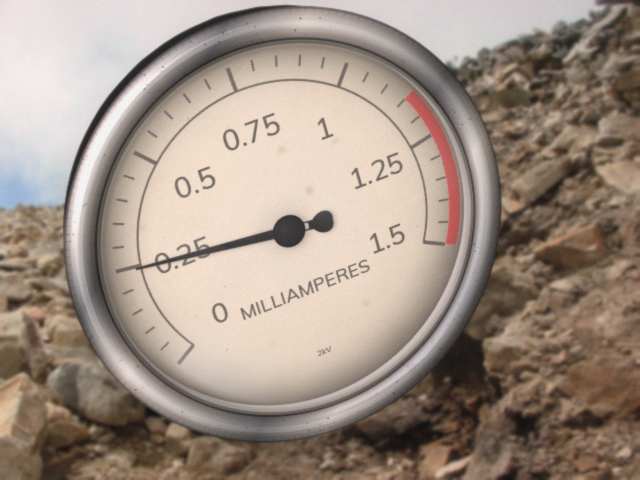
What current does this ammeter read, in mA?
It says 0.25 mA
